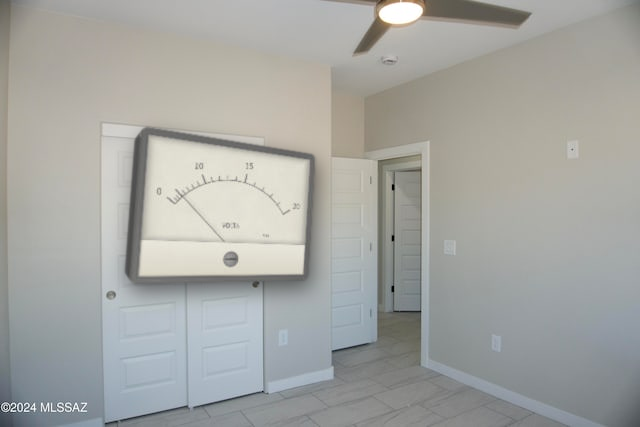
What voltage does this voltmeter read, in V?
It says 5 V
